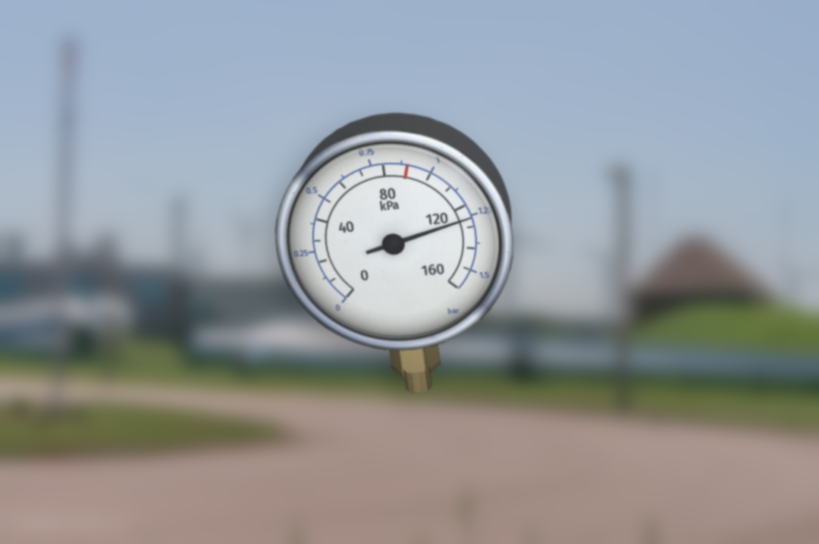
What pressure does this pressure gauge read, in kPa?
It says 125 kPa
